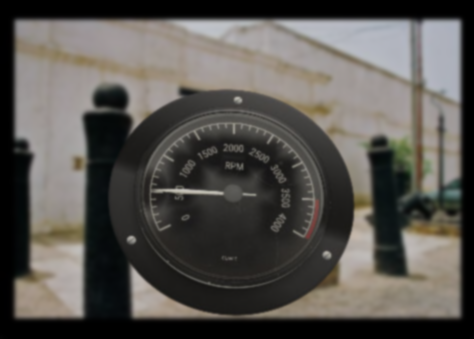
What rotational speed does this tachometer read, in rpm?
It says 500 rpm
